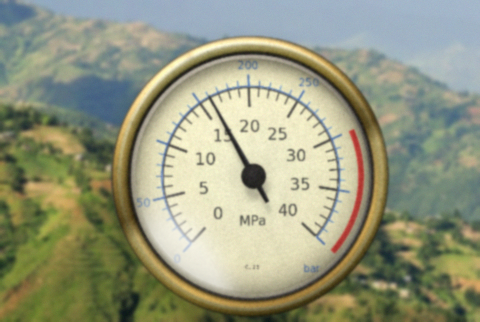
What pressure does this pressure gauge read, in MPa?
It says 16 MPa
